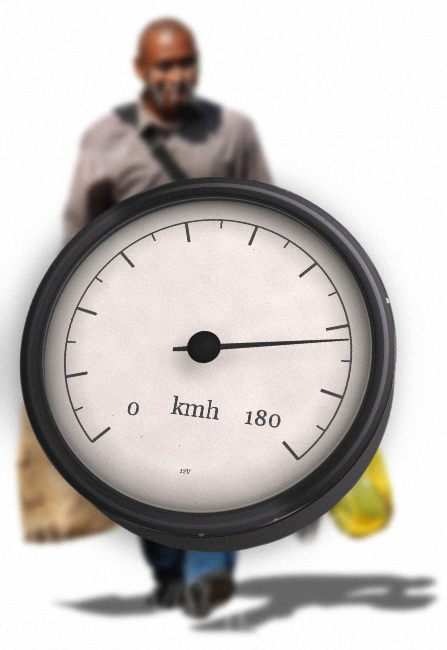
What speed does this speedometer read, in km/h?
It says 145 km/h
